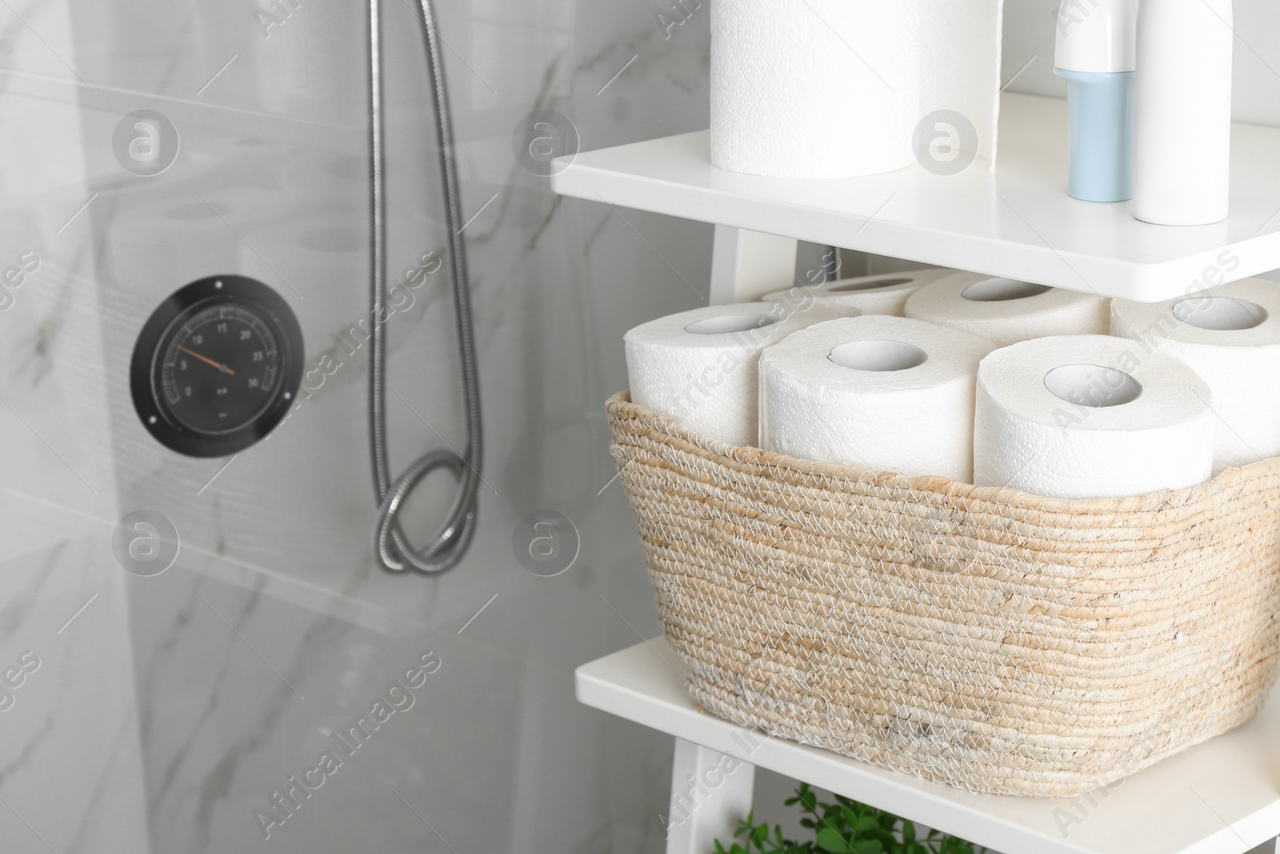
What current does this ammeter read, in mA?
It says 7.5 mA
